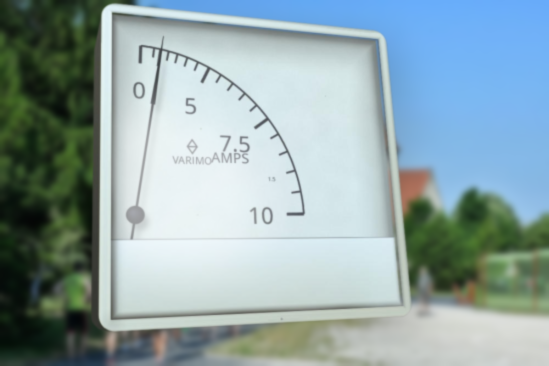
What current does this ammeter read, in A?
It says 2.5 A
